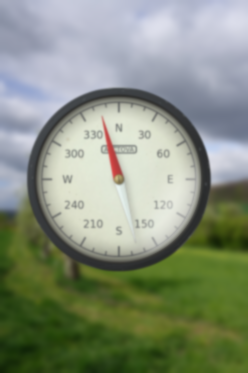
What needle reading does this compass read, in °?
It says 345 °
